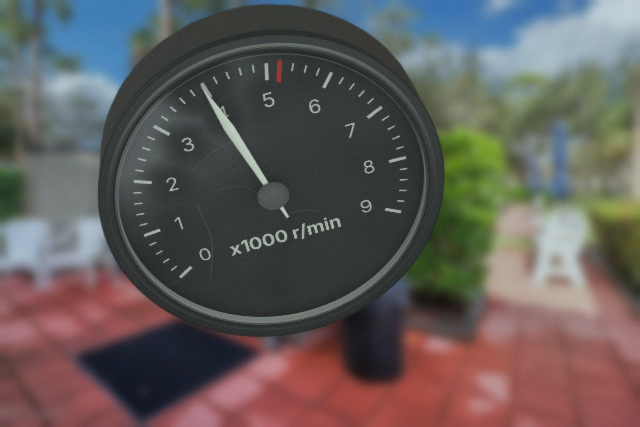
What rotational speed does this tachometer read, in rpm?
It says 4000 rpm
